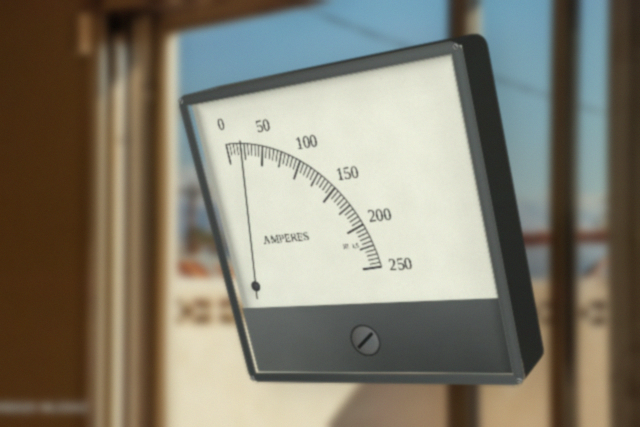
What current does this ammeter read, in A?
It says 25 A
